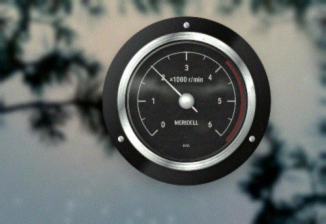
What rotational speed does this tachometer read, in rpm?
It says 2000 rpm
